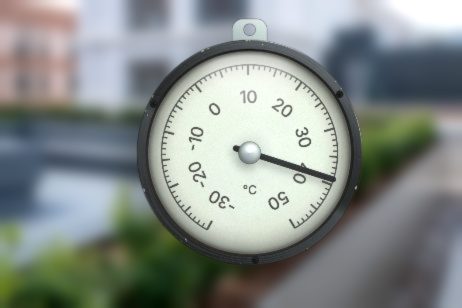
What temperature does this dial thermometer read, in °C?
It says 39 °C
